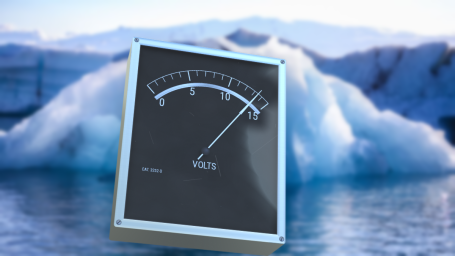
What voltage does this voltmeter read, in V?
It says 13.5 V
